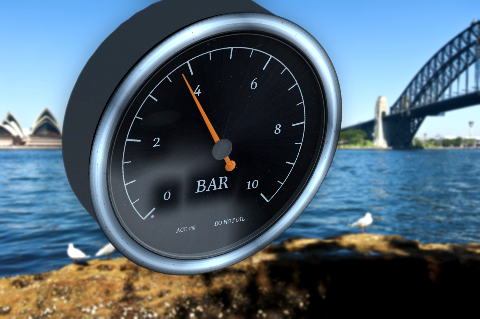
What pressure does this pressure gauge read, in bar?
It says 3.75 bar
